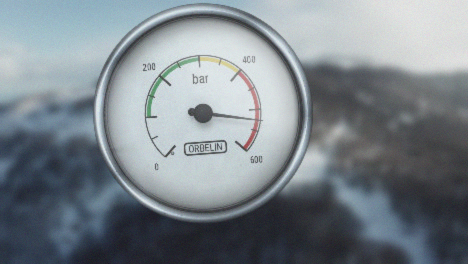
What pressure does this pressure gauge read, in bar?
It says 525 bar
